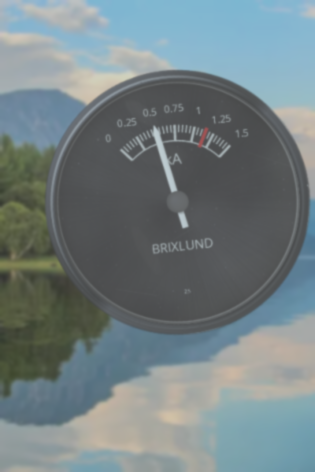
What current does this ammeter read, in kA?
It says 0.5 kA
